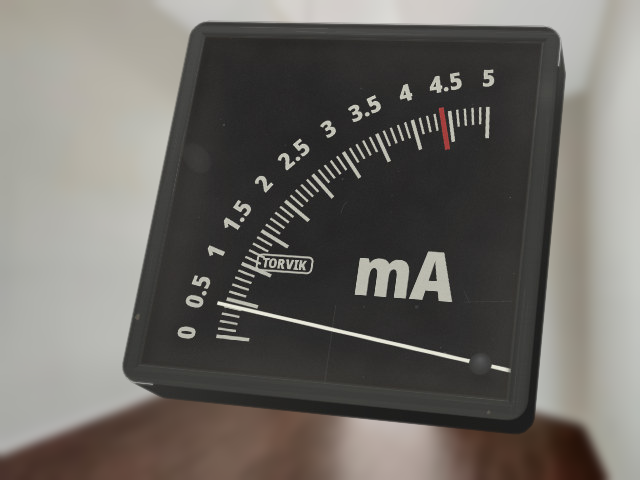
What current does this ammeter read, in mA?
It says 0.4 mA
